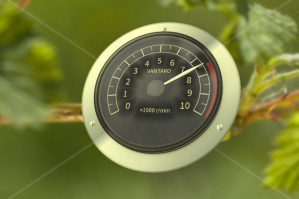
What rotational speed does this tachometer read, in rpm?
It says 7500 rpm
